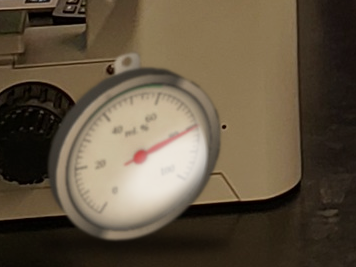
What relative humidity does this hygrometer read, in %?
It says 80 %
